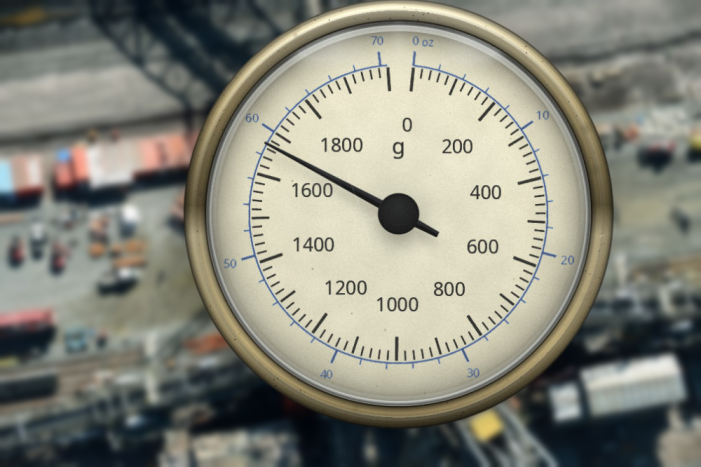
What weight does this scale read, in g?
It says 1670 g
